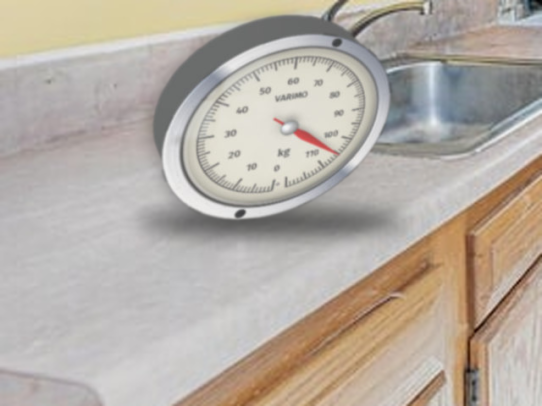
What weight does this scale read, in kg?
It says 105 kg
